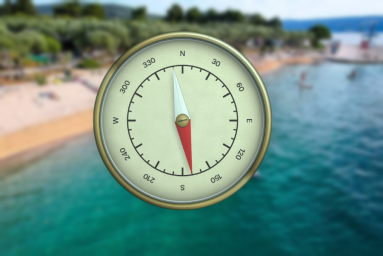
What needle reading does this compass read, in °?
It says 170 °
